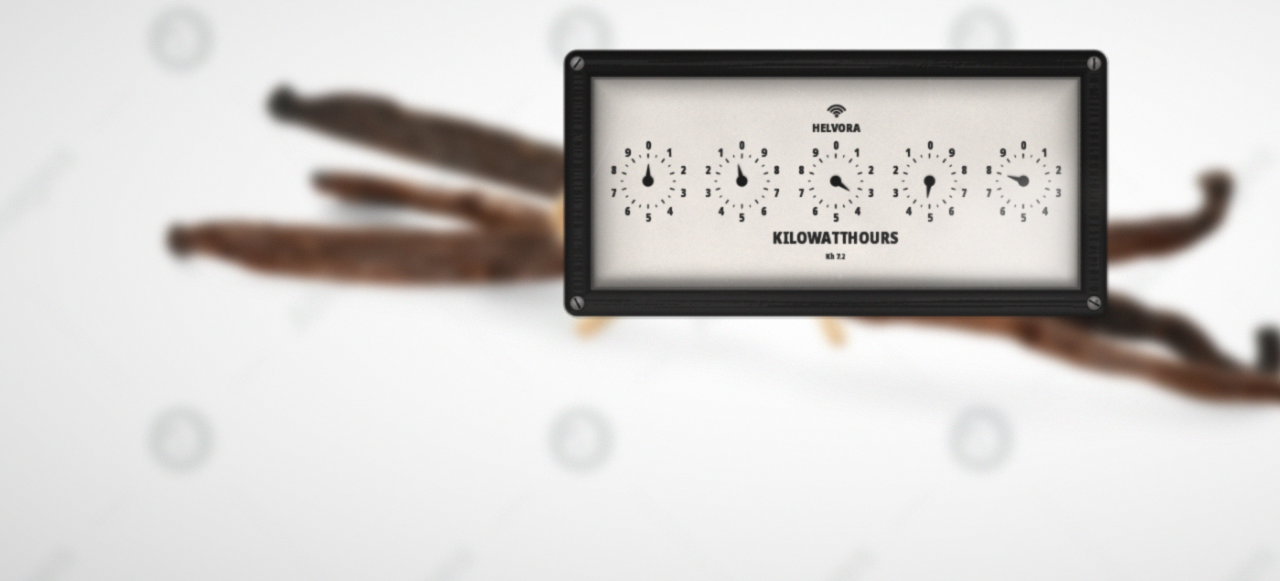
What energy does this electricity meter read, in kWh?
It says 348 kWh
